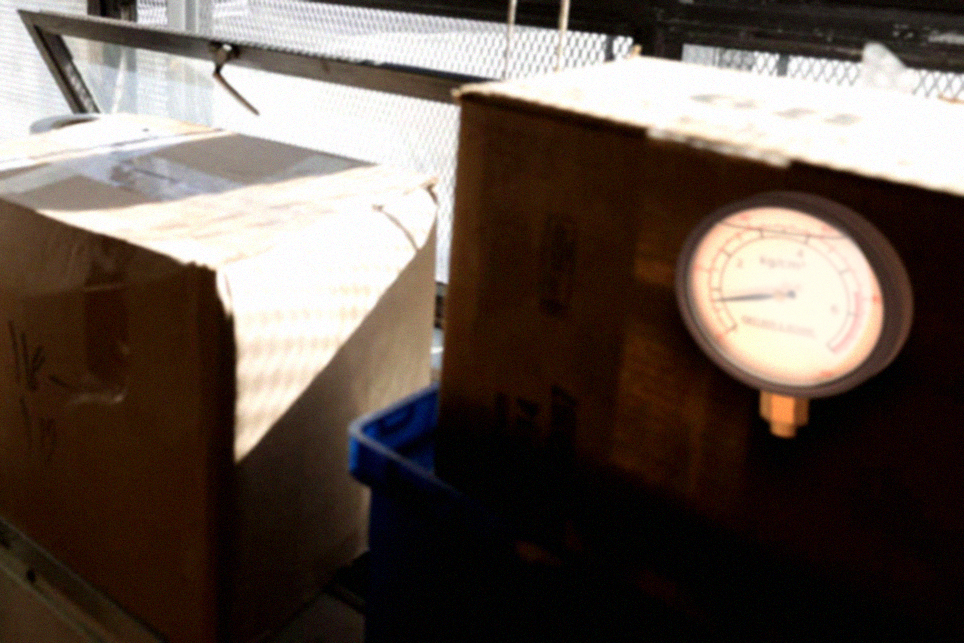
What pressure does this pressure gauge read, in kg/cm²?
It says 0.75 kg/cm²
